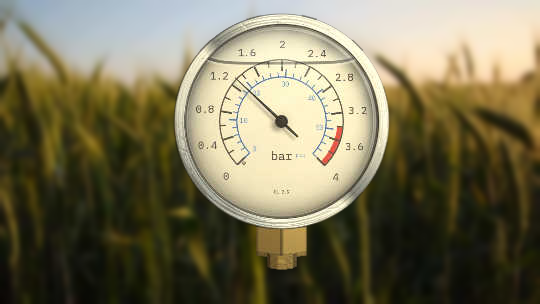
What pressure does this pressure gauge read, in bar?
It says 1.3 bar
